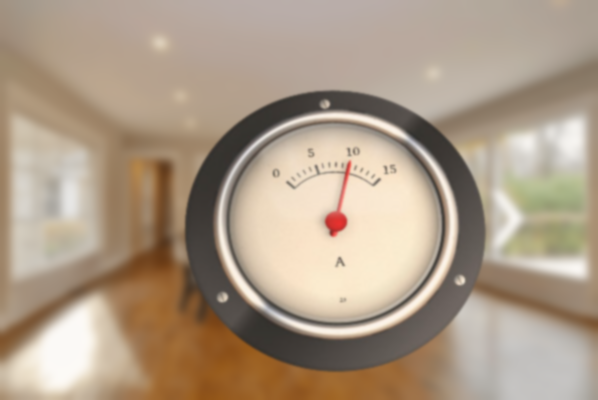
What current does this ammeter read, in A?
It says 10 A
